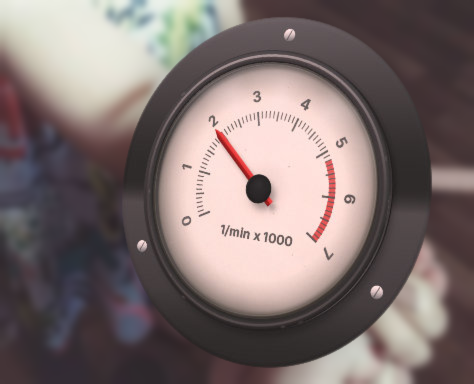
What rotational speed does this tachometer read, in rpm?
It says 2000 rpm
